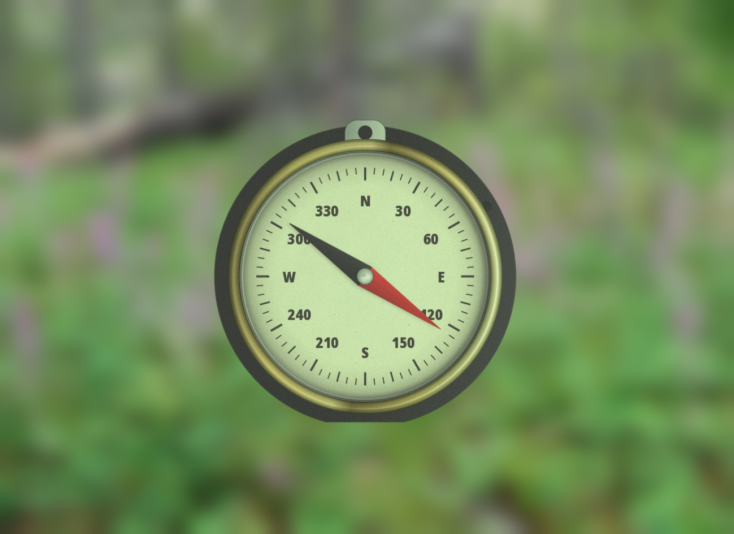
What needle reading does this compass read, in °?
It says 125 °
